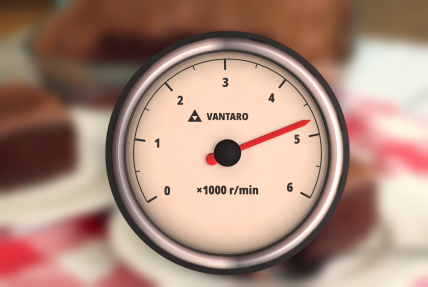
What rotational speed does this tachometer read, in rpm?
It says 4750 rpm
